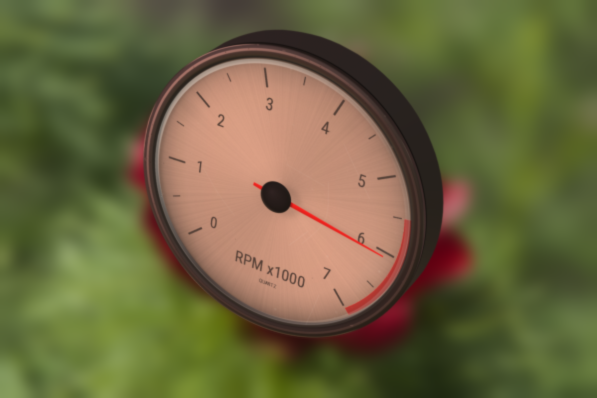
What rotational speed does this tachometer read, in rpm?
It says 6000 rpm
